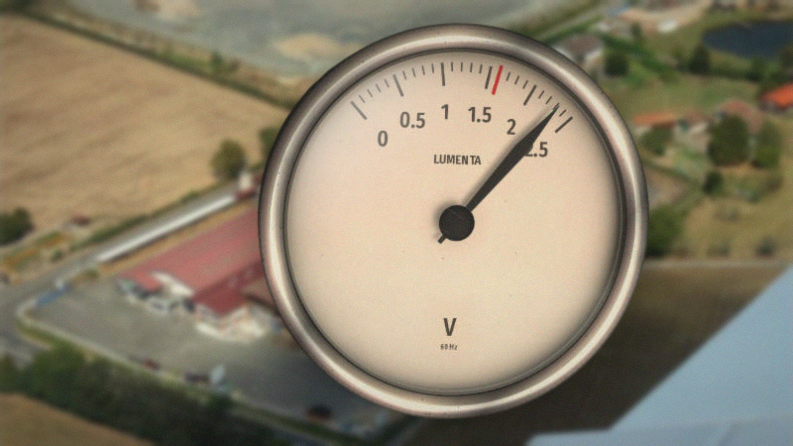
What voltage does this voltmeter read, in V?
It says 2.3 V
